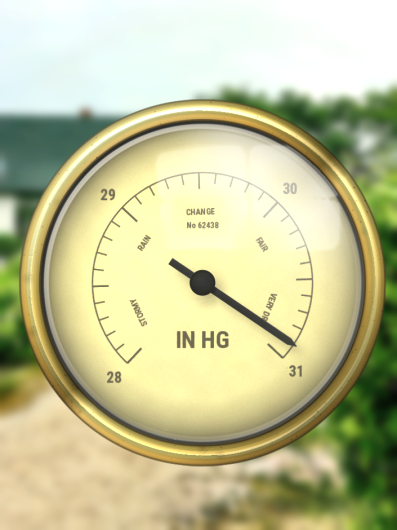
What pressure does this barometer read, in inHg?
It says 30.9 inHg
